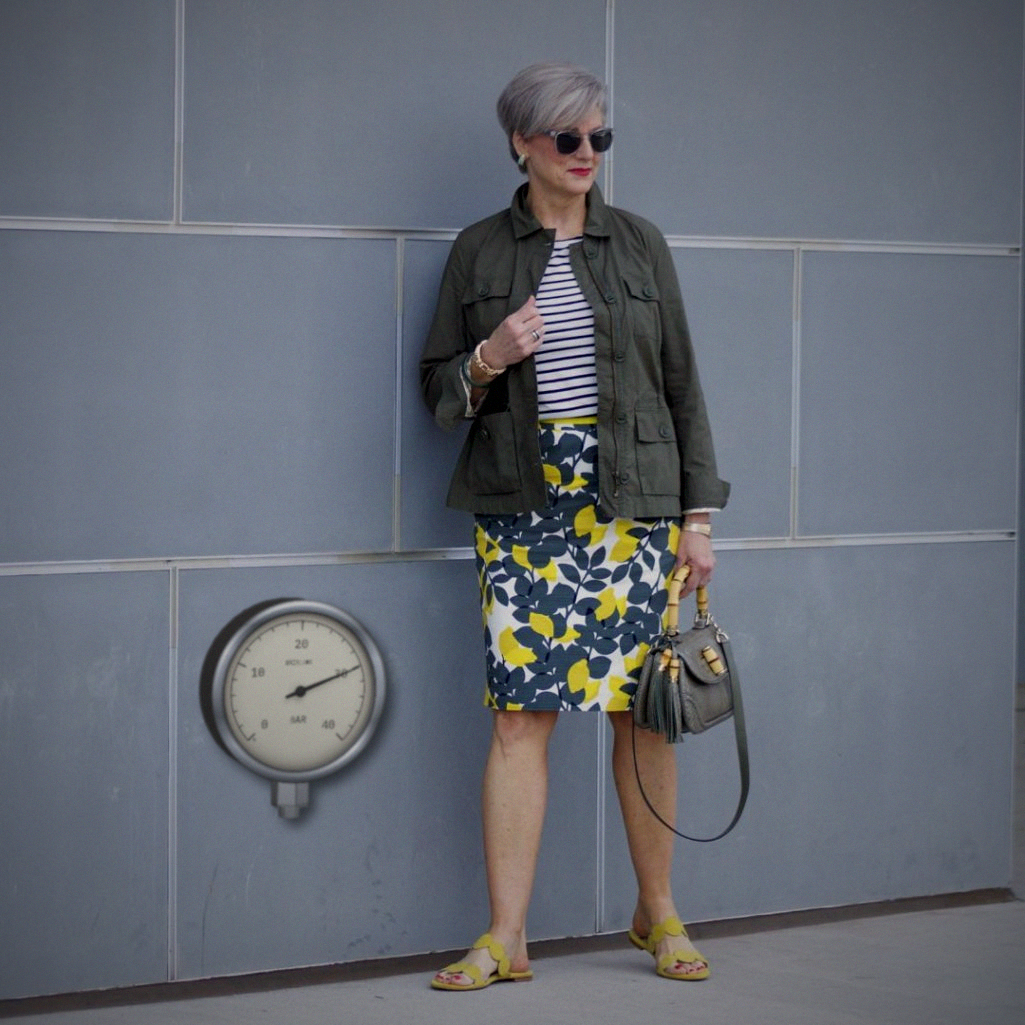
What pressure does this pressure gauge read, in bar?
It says 30 bar
